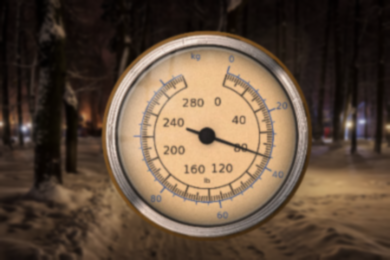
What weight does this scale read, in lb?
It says 80 lb
